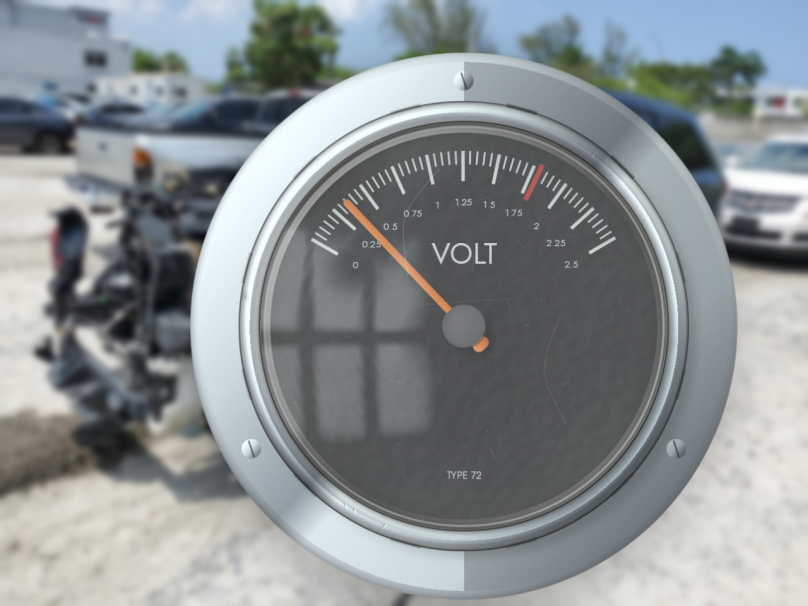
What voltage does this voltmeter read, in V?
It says 0.35 V
